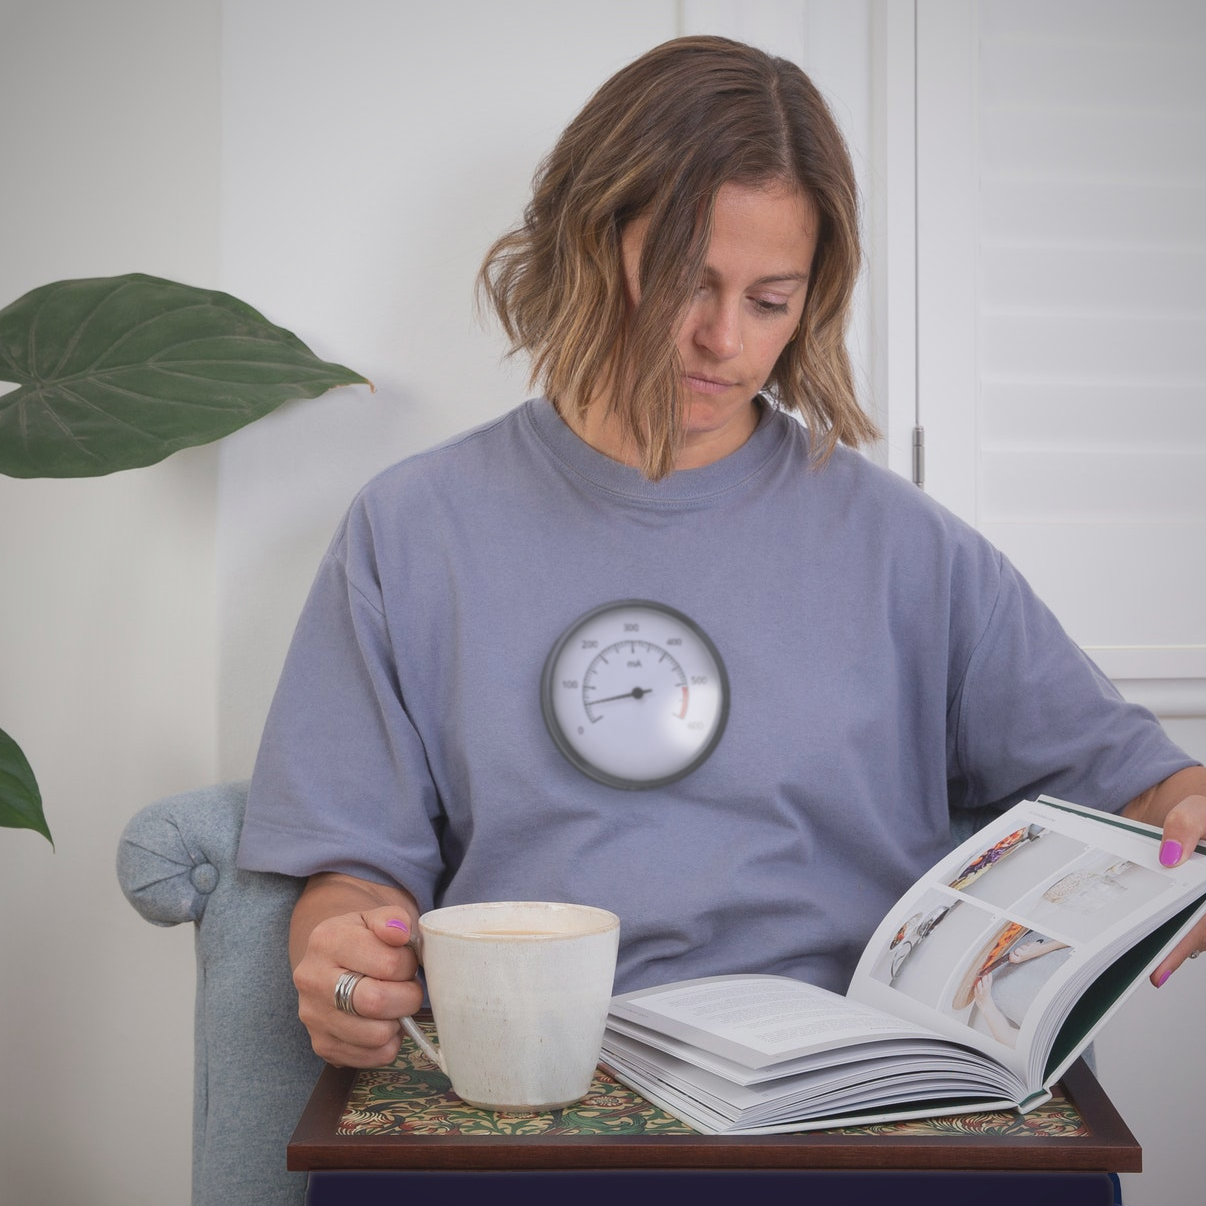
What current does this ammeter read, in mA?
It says 50 mA
